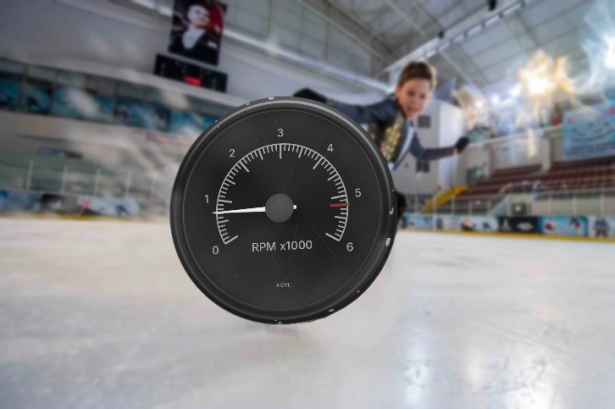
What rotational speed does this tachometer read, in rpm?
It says 700 rpm
